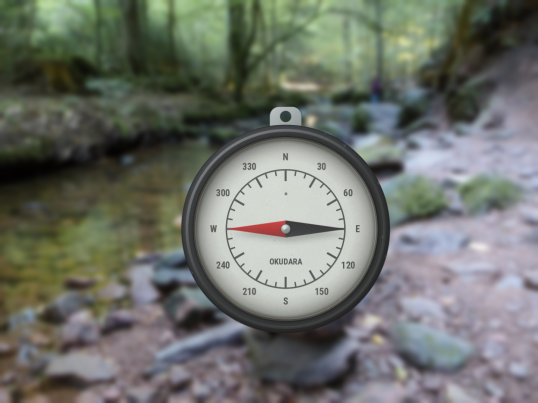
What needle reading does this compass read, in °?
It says 270 °
